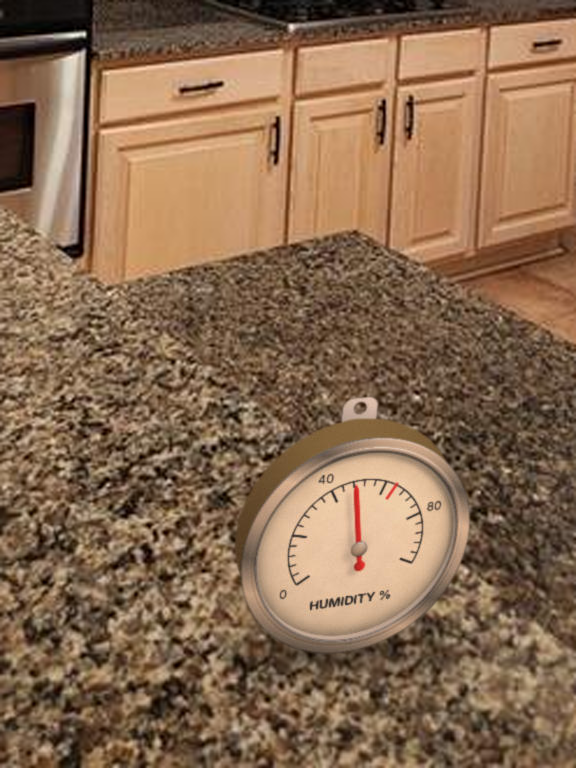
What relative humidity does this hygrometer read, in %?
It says 48 %
